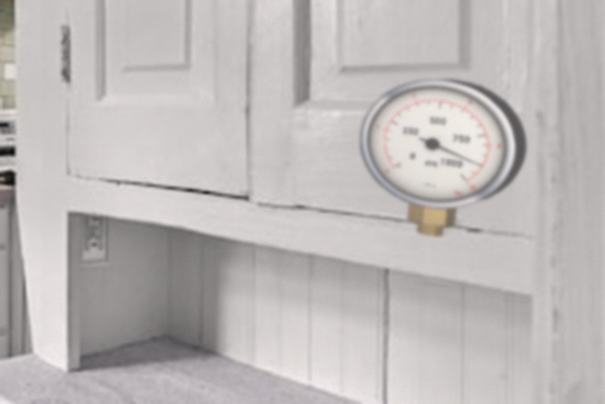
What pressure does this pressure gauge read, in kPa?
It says 900 kPa
